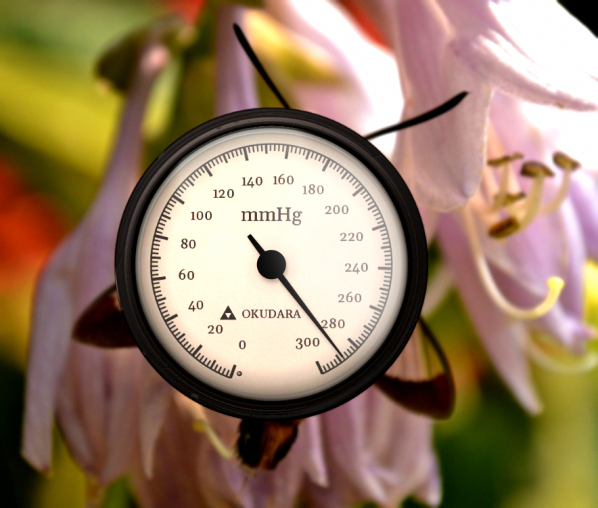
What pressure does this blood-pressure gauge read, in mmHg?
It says 288 mmHg
